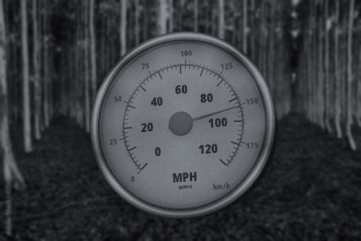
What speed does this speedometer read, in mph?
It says 94 mph
